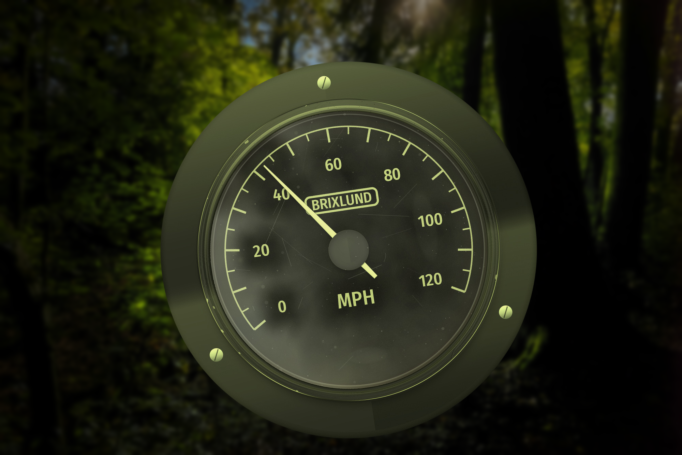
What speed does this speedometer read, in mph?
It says 42.5 mph
